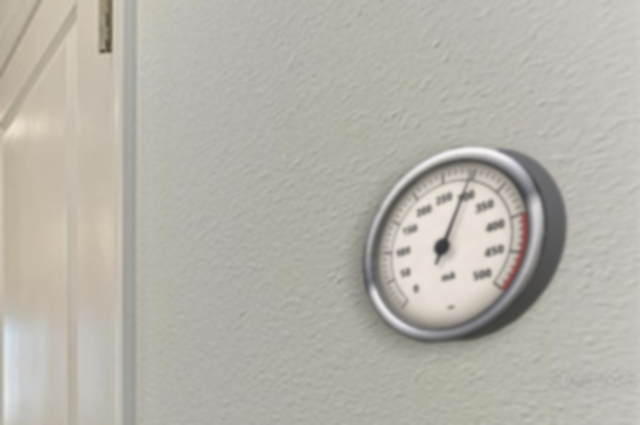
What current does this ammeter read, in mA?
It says 300 mA
